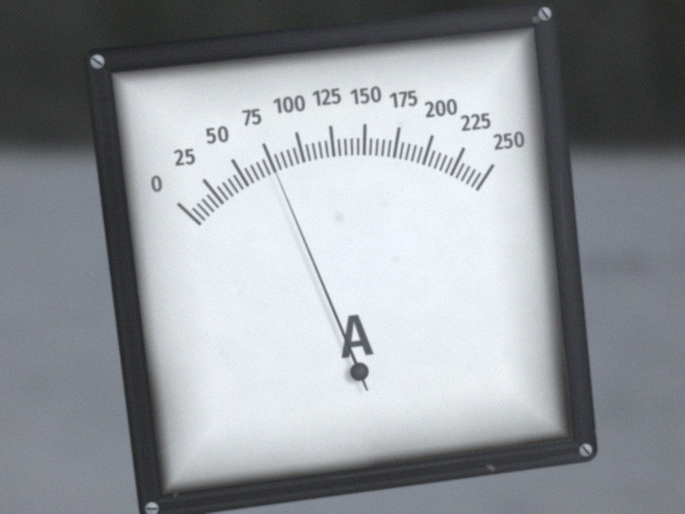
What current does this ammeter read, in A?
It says 75 A
